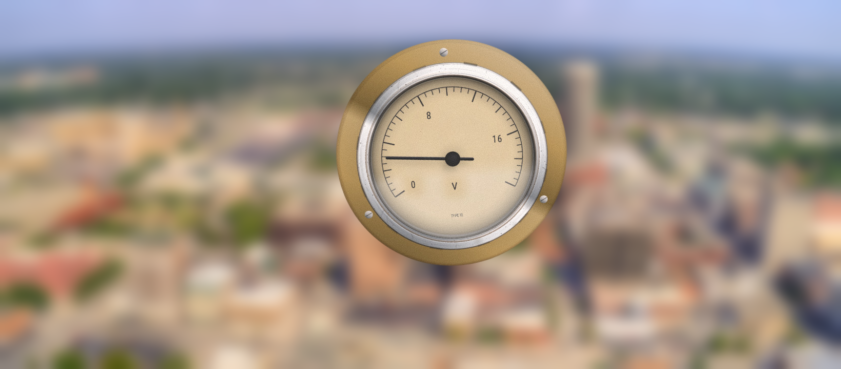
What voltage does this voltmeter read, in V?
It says 3 V
